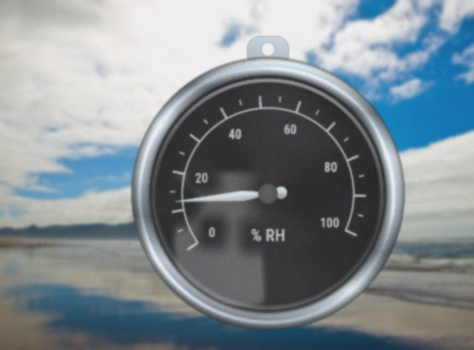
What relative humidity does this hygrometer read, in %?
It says 12.5 %
